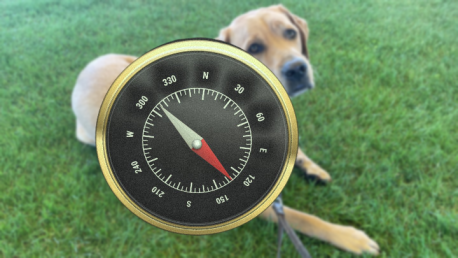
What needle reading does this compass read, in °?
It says 130 °
